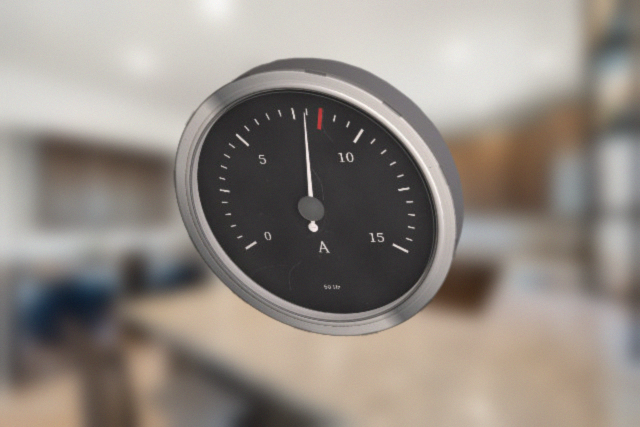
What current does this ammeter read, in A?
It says 8 A
